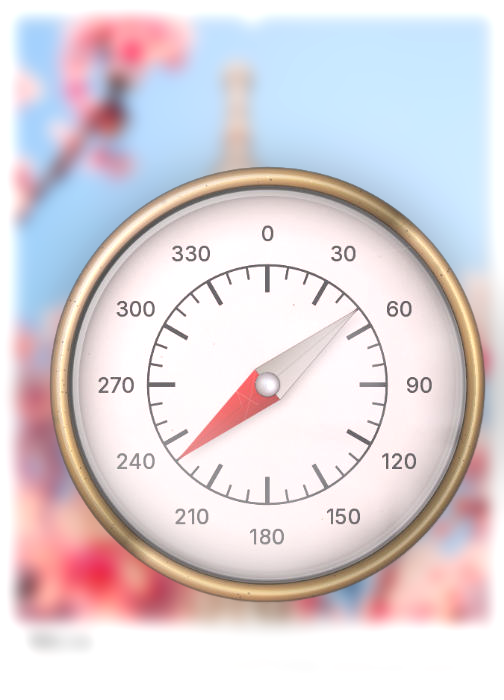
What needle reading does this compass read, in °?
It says 230 °
